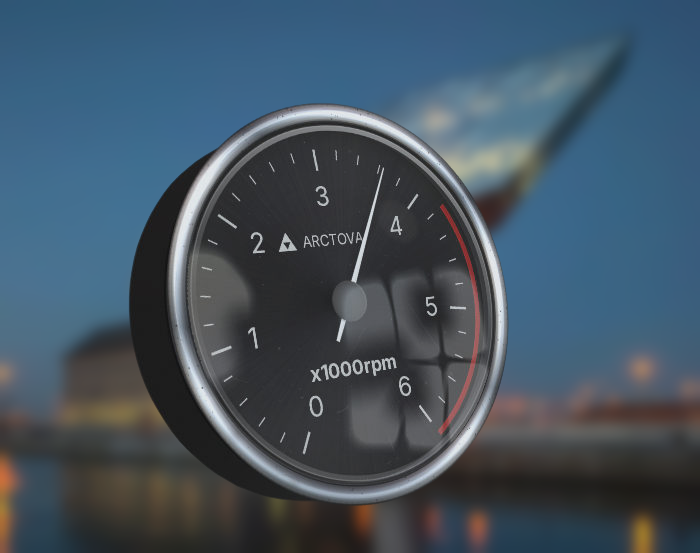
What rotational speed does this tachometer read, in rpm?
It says 3600 rpm
